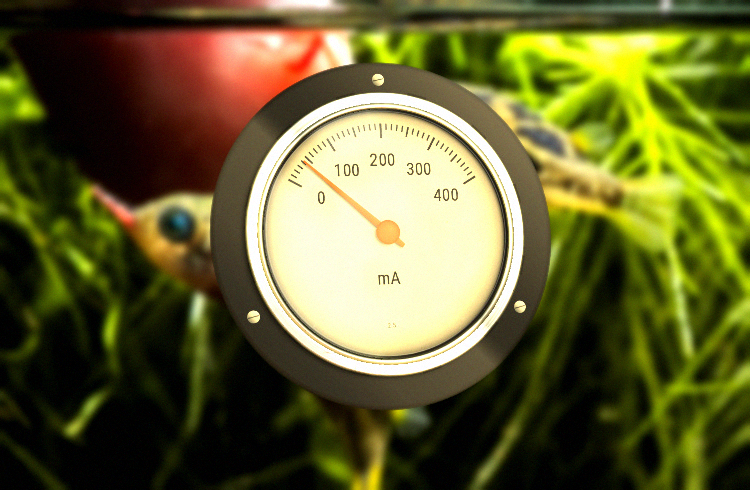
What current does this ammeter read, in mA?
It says 40 mA
